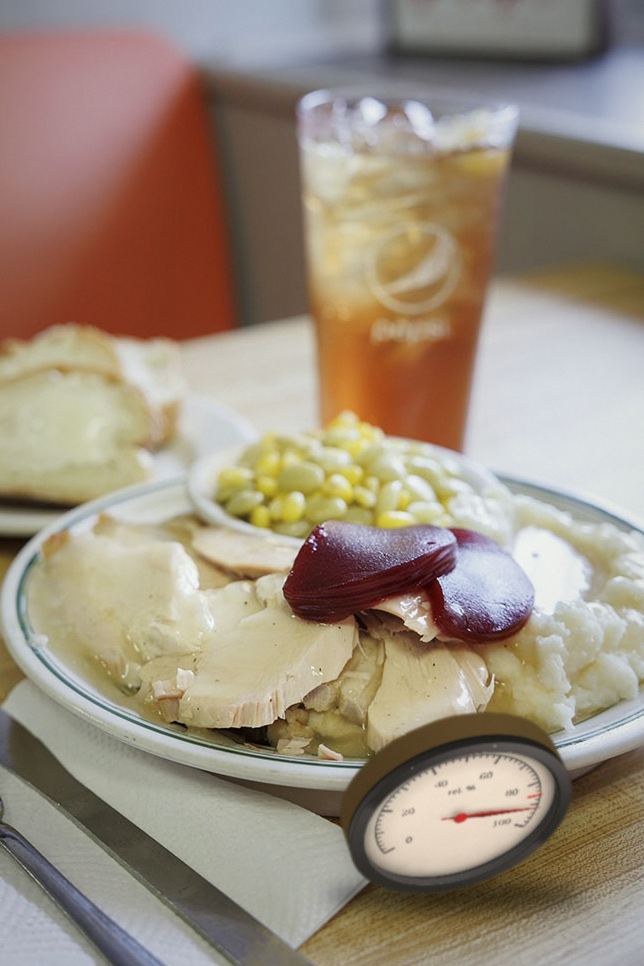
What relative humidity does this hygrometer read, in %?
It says 90 %
